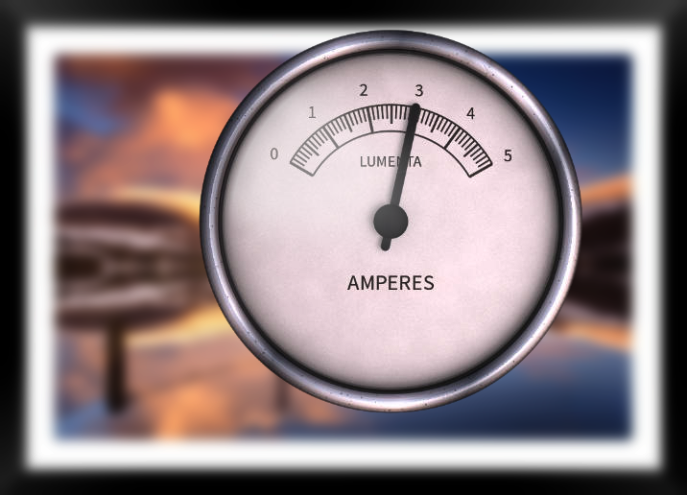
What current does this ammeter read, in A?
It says 3 A
